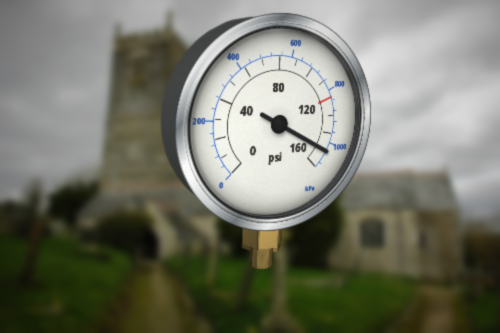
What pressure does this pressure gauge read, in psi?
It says 150 psi
